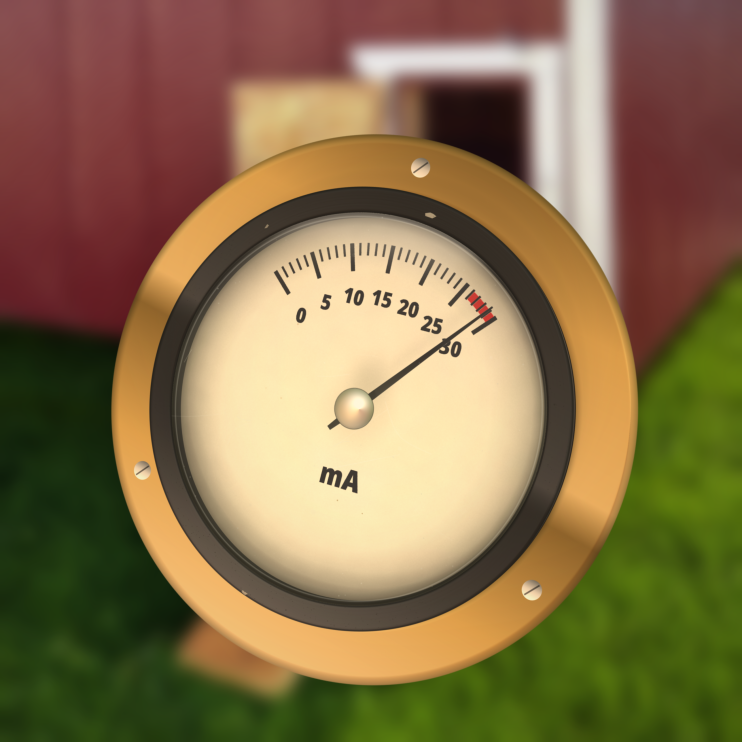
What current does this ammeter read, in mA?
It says 29 mA
